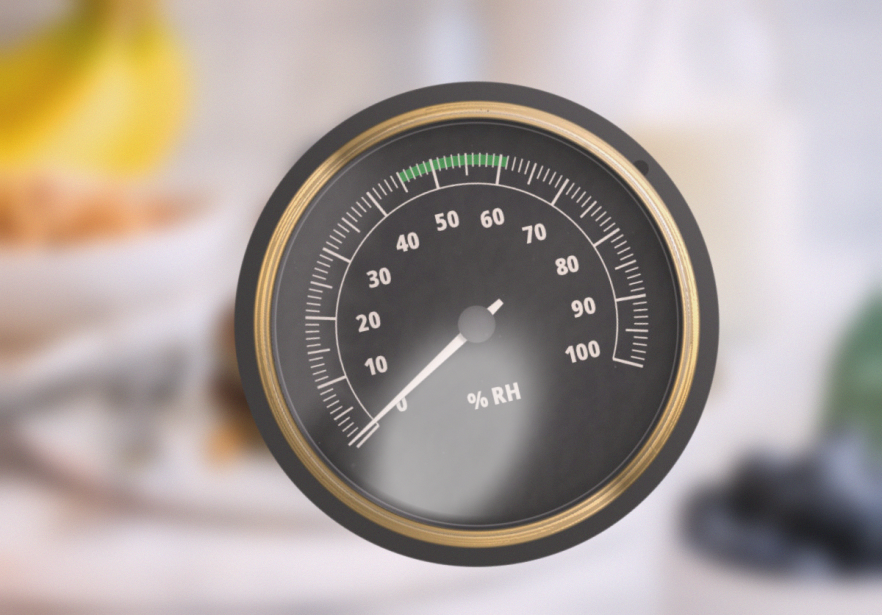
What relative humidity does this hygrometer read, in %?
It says 1 %
